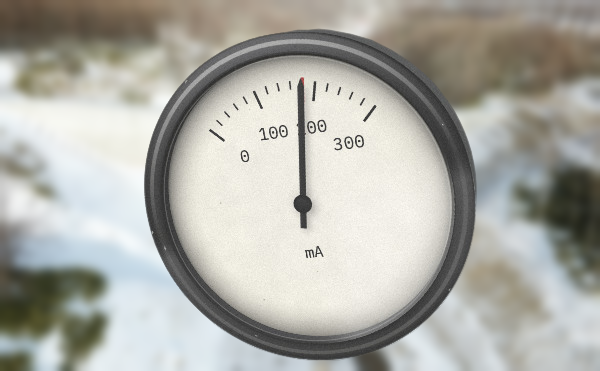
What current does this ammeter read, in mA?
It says 180 mA
